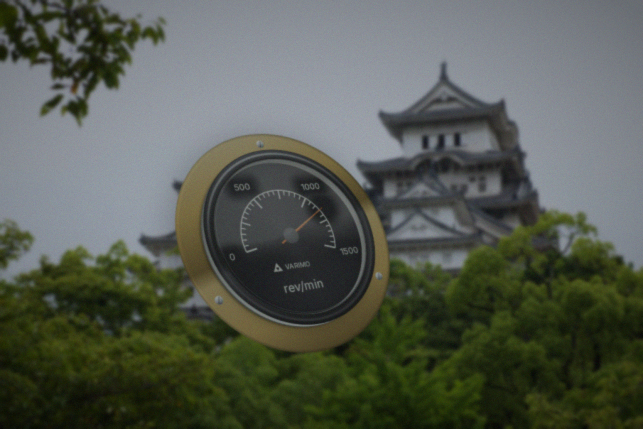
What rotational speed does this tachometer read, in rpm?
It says 1150 rpm
